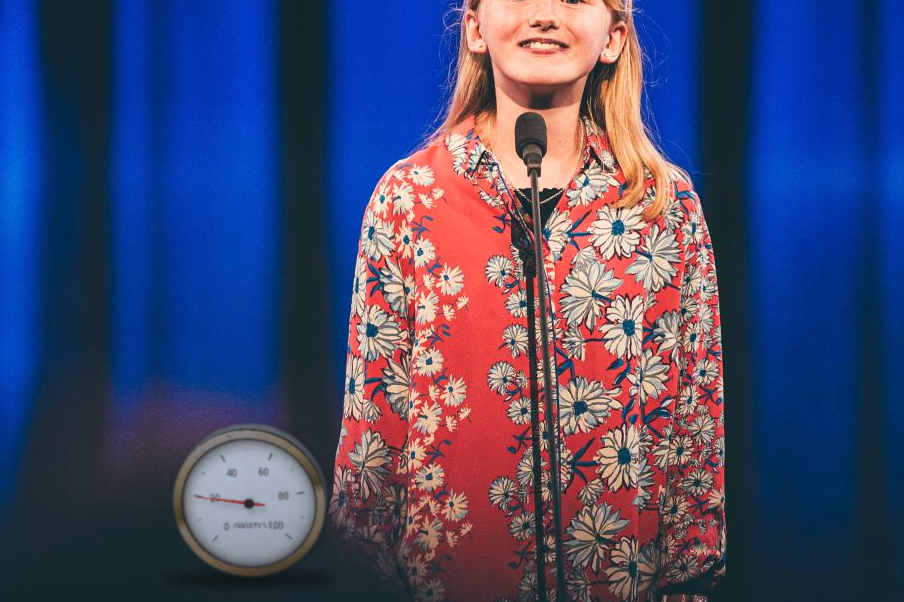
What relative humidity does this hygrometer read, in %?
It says 20 %
